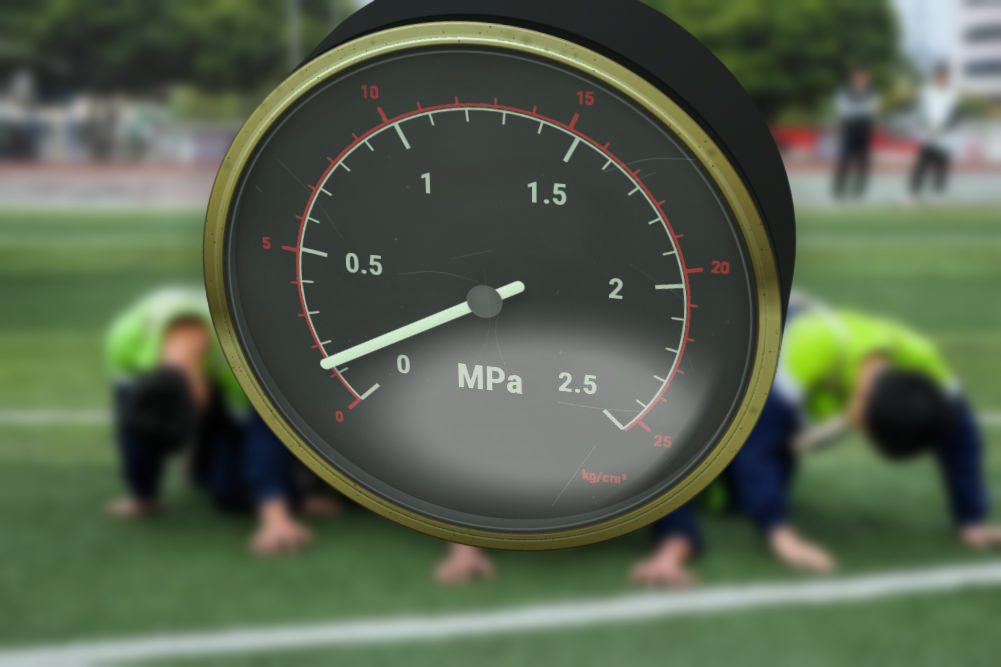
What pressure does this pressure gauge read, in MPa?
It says 0.15 MPa
